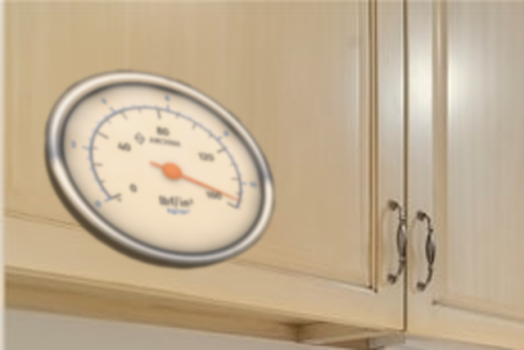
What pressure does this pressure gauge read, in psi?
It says 155 psi
